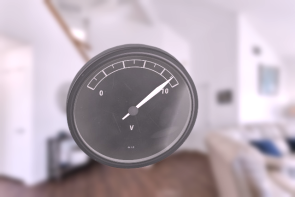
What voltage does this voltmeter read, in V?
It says 9 V
